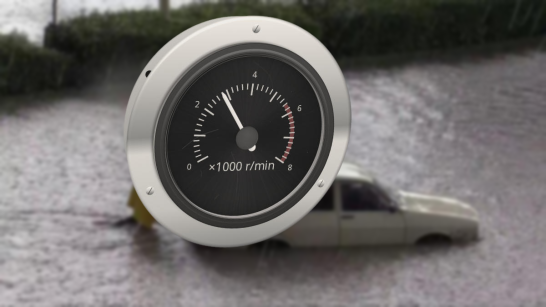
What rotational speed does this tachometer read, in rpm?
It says 2800 rpm
